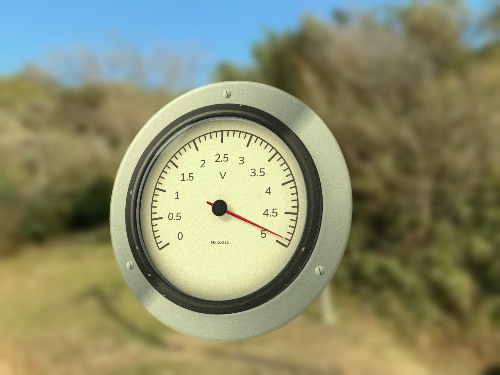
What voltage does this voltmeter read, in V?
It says 4.9 V
